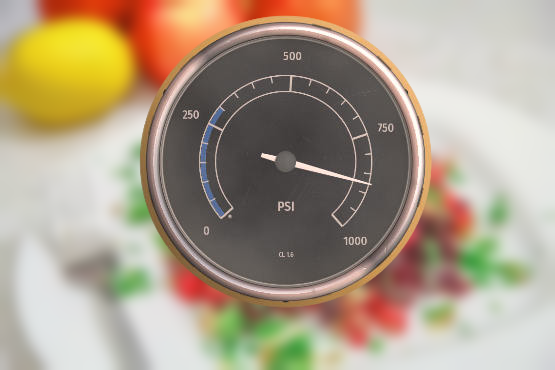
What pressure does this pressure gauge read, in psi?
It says 875 psi
